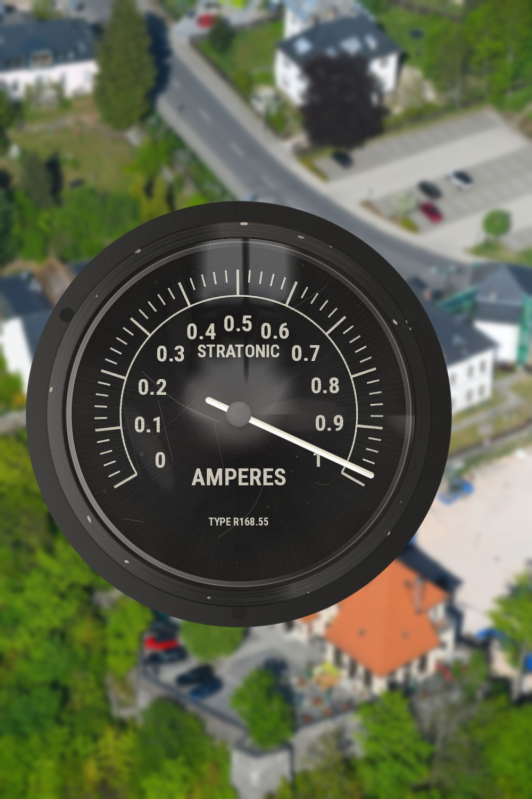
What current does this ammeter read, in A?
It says 0.98 A
